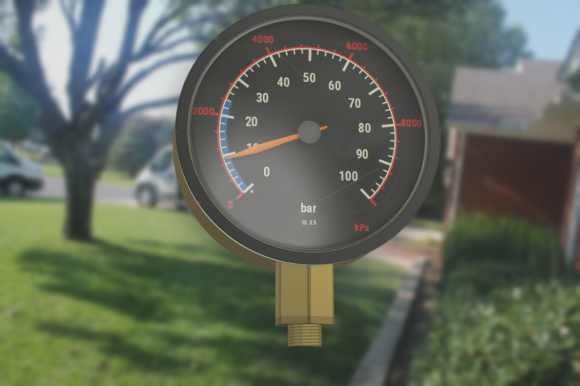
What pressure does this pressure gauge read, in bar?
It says 9 bar
